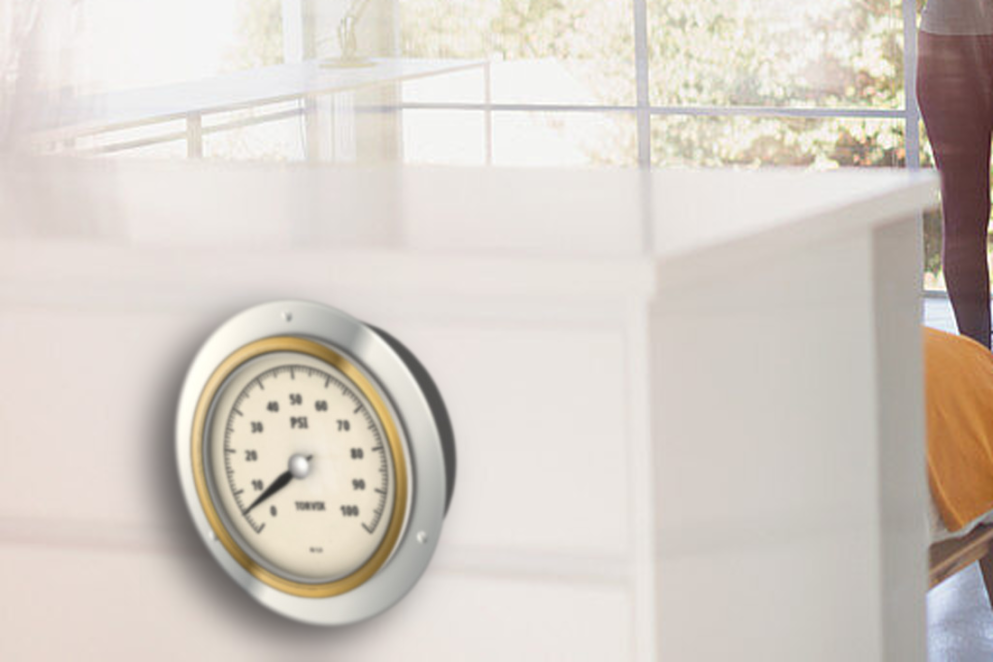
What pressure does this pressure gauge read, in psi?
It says 5 psi
